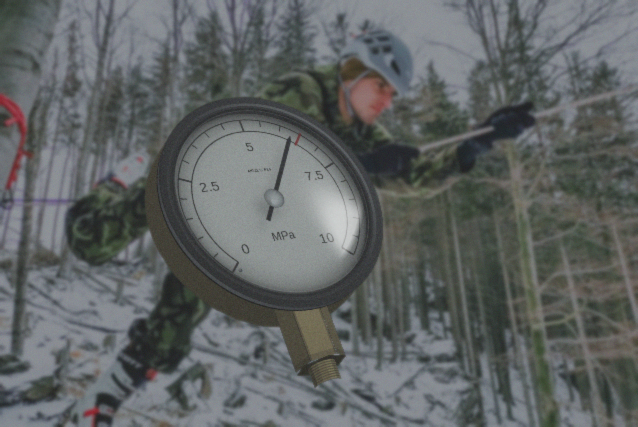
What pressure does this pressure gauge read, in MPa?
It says 6.25 MPa
